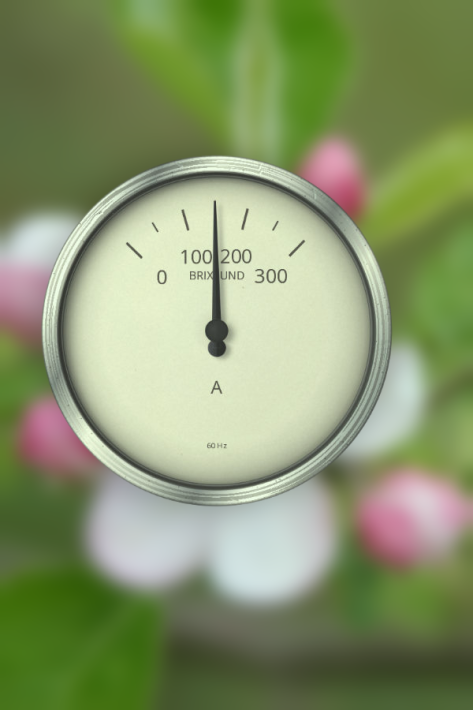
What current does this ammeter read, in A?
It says 150 A
